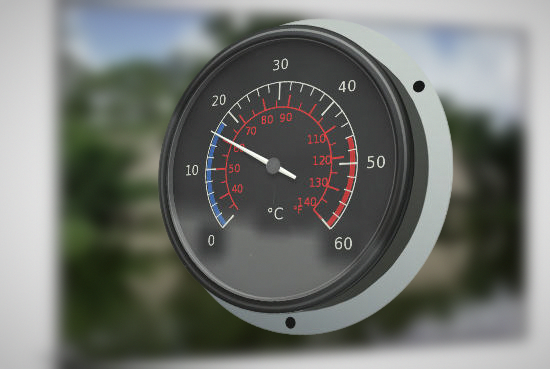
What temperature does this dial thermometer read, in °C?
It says 16 °C
